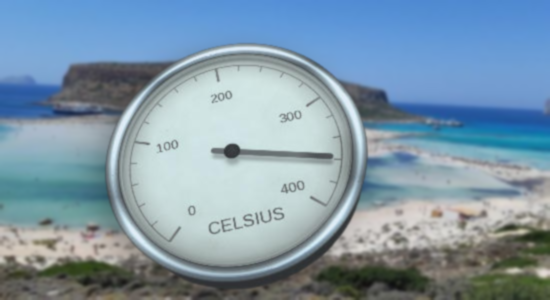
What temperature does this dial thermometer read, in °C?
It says 360 °C
